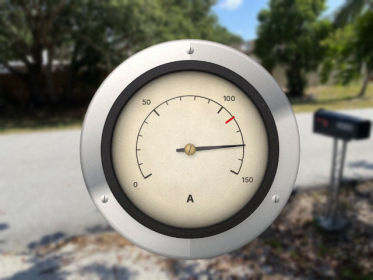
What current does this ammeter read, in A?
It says 130 A
